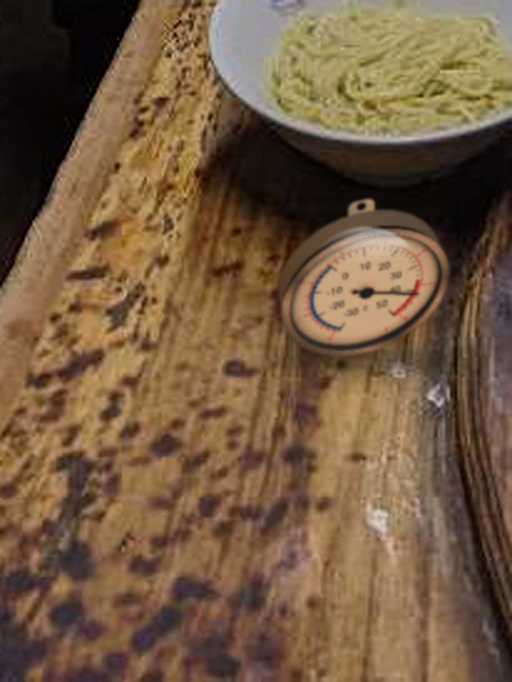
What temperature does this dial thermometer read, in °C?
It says 40 °C
